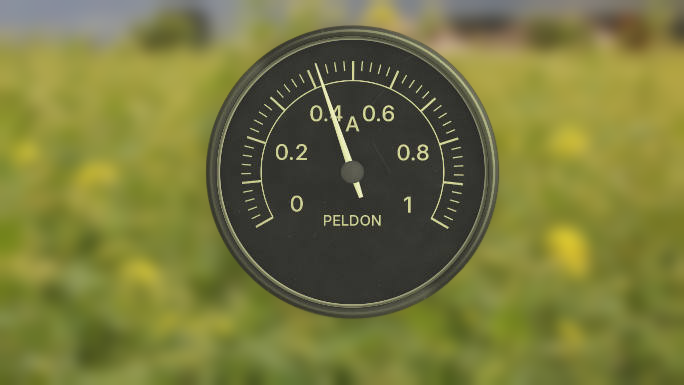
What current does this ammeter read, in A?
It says 0.42 A
